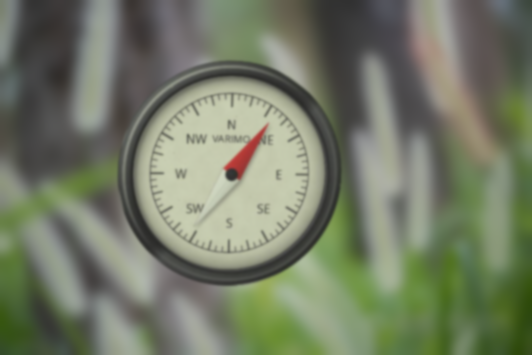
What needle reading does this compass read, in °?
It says 35 °
